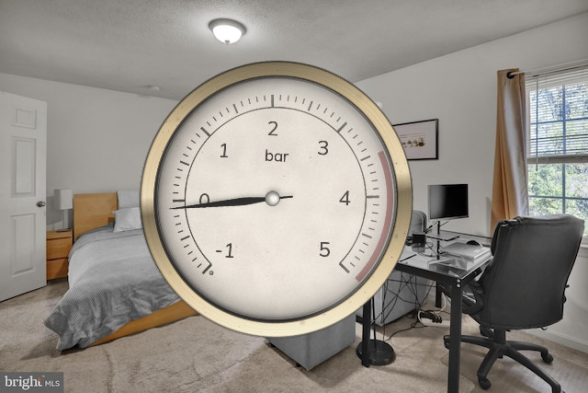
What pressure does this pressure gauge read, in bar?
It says -0.1 bar
